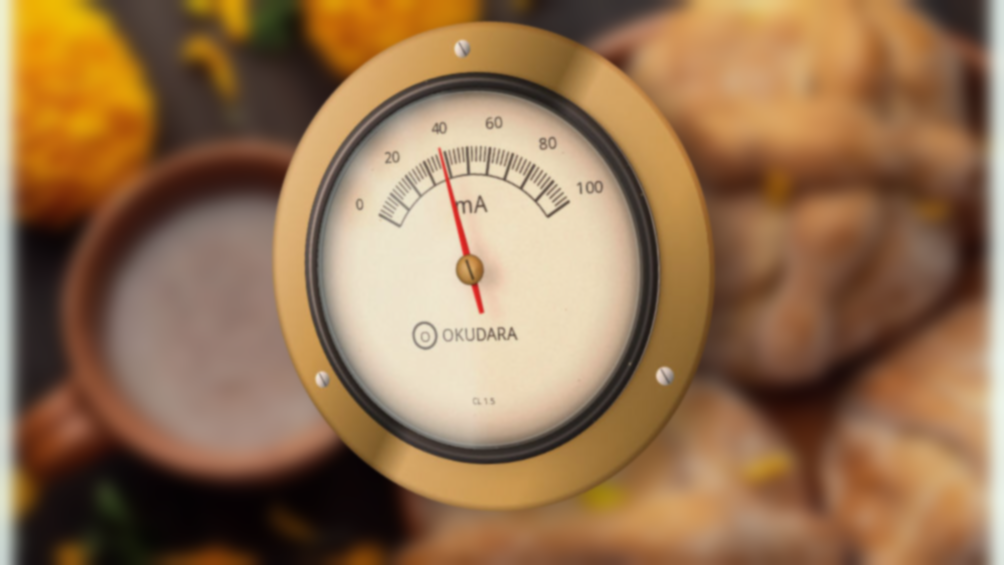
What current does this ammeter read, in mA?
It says 40 mA
